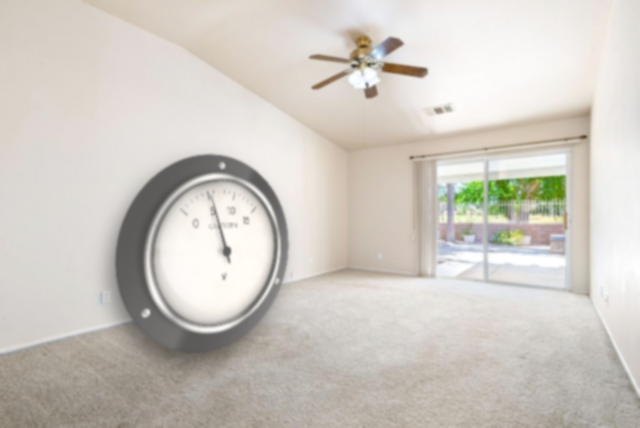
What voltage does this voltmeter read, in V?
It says 5 V
